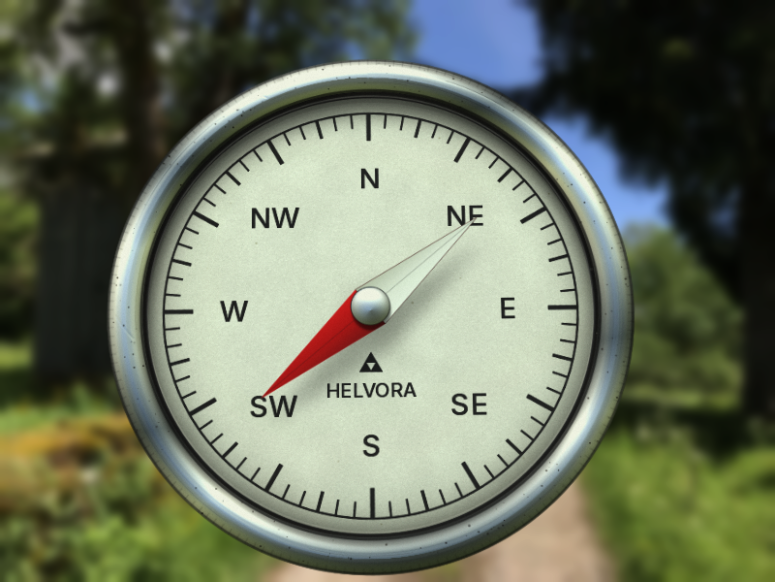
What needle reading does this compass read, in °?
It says 230 °
